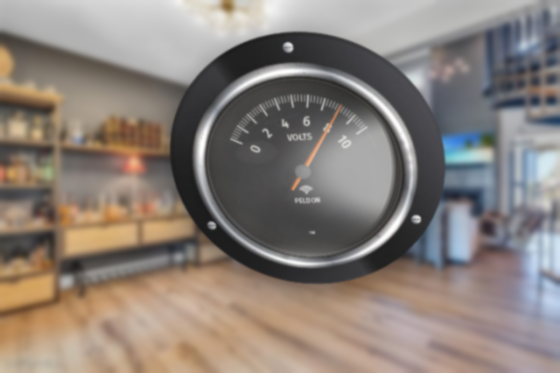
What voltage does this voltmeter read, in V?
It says 8 V
